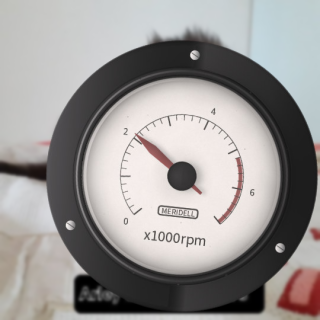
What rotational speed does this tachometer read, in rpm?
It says 2100 rpm
